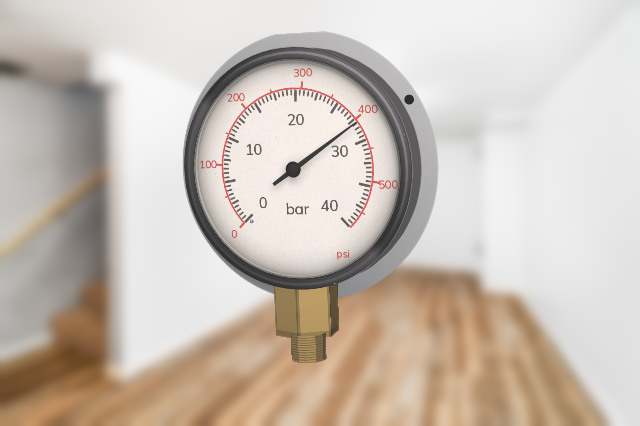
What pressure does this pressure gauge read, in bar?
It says 28 bar
